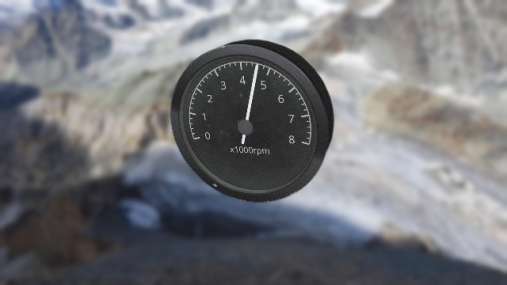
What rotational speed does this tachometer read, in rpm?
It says 4600 rpm
